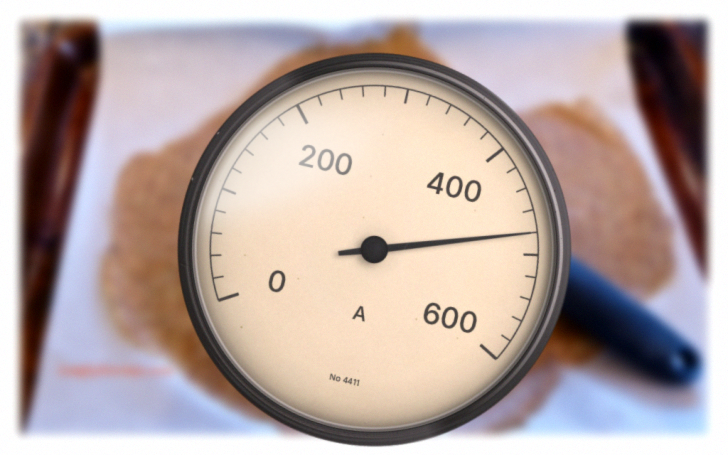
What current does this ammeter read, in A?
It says 480 A
